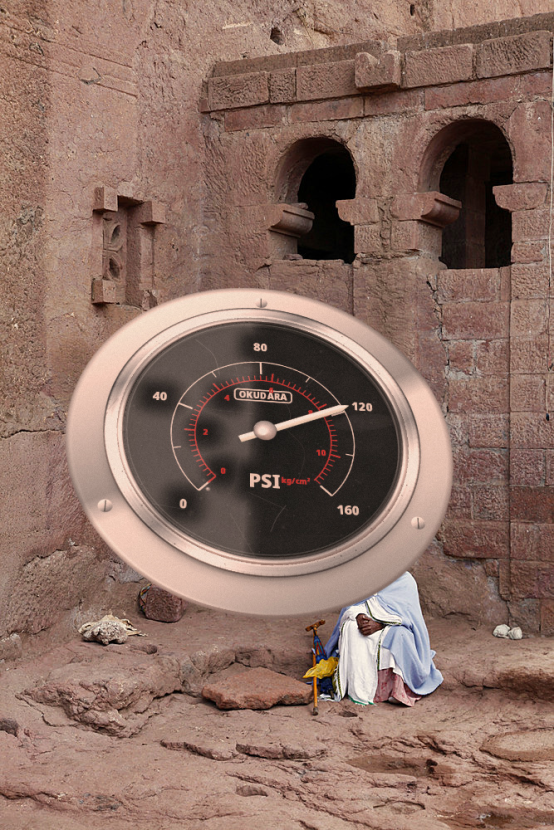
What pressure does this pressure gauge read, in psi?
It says 120 psi
